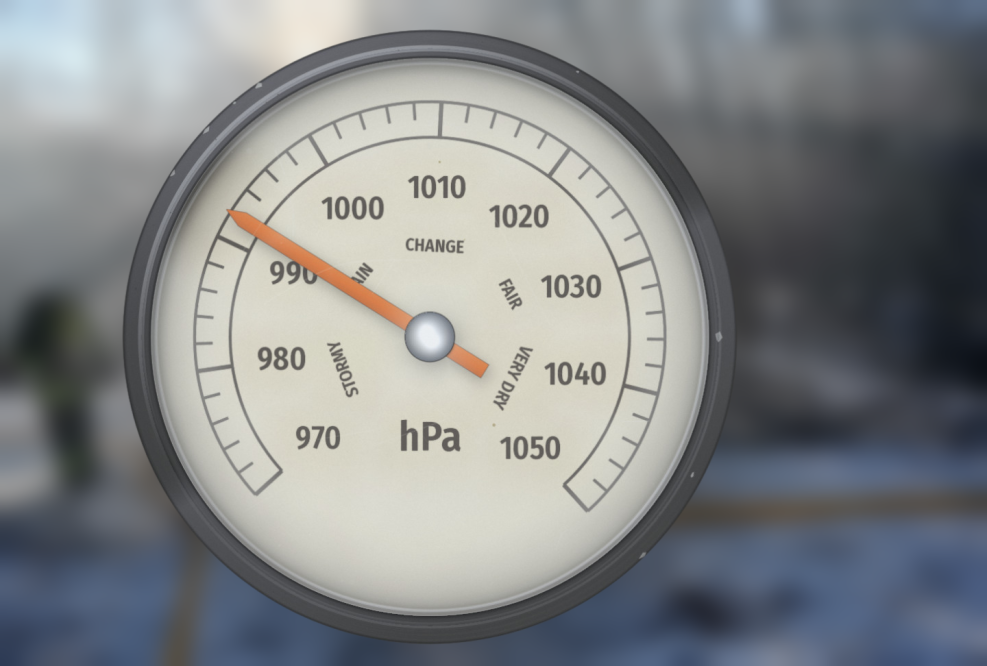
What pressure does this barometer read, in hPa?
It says 992 hPa
